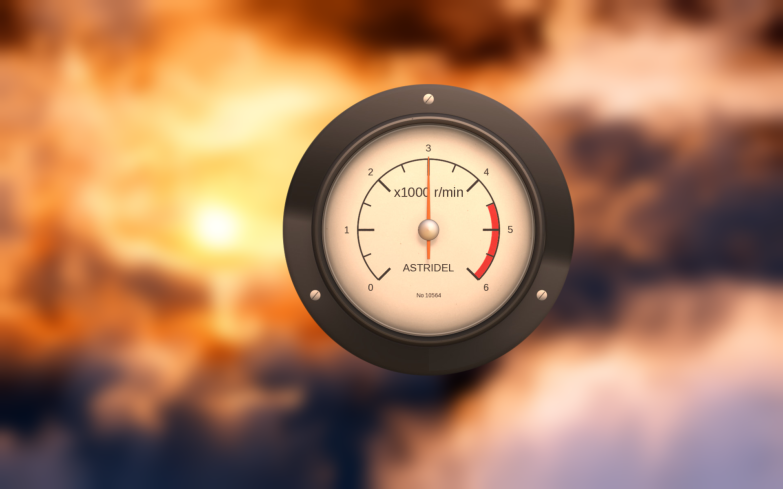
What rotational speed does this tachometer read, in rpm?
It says 3000 rpm
